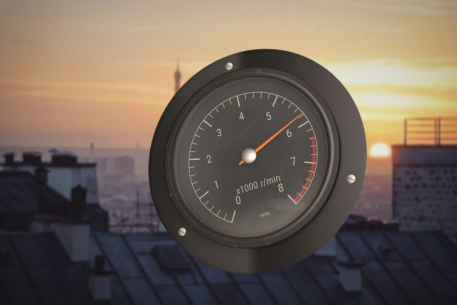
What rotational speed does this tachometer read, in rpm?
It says 5800 rpm
